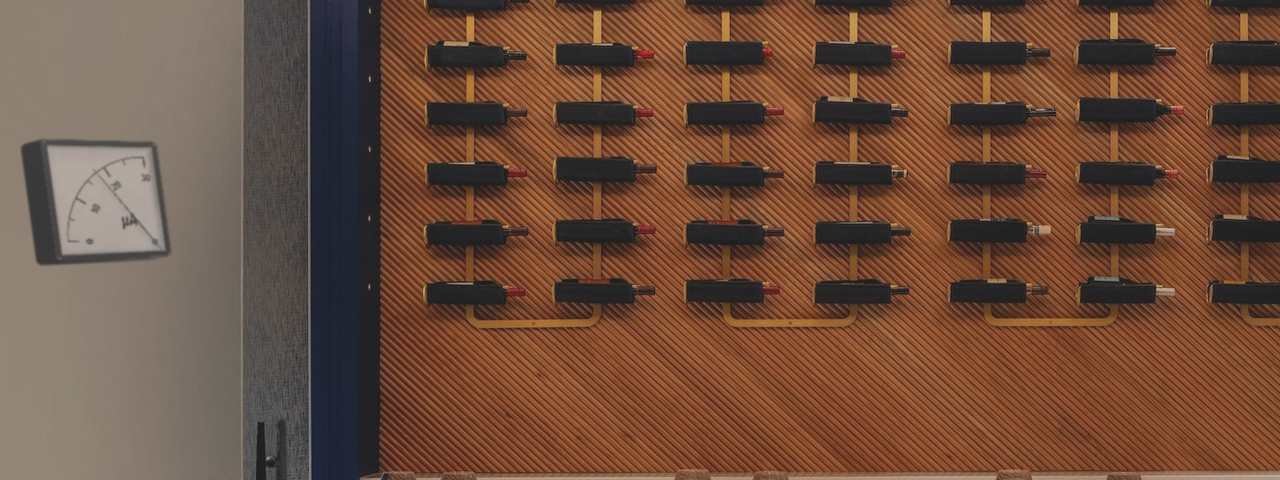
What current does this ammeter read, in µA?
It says 17.5 µA
